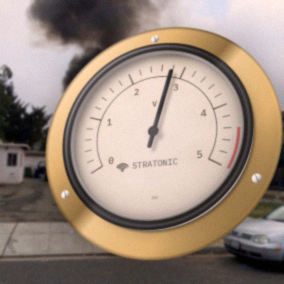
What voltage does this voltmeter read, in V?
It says 2.8 V
